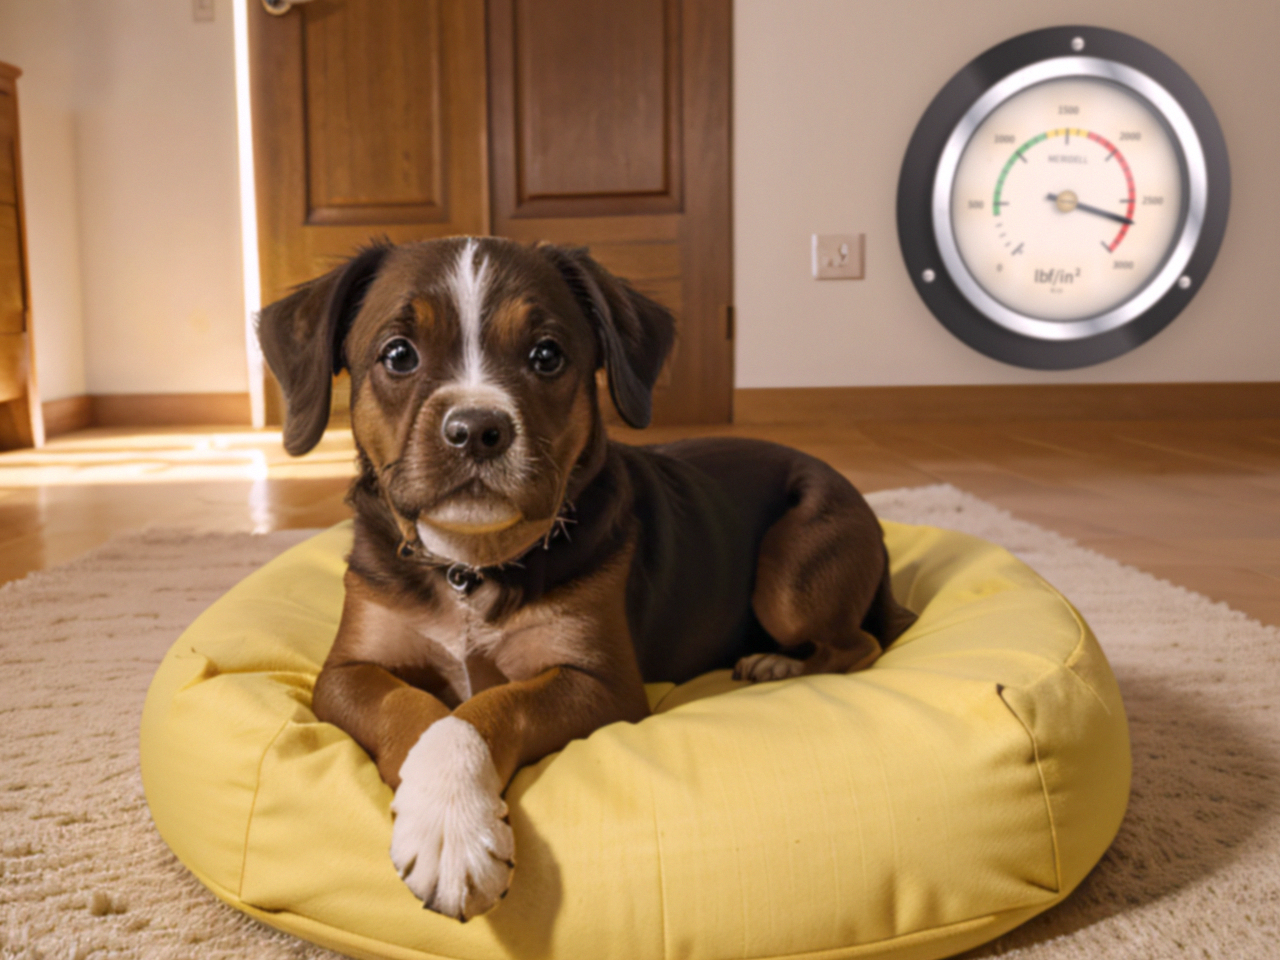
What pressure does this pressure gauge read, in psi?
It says 2700 psi
